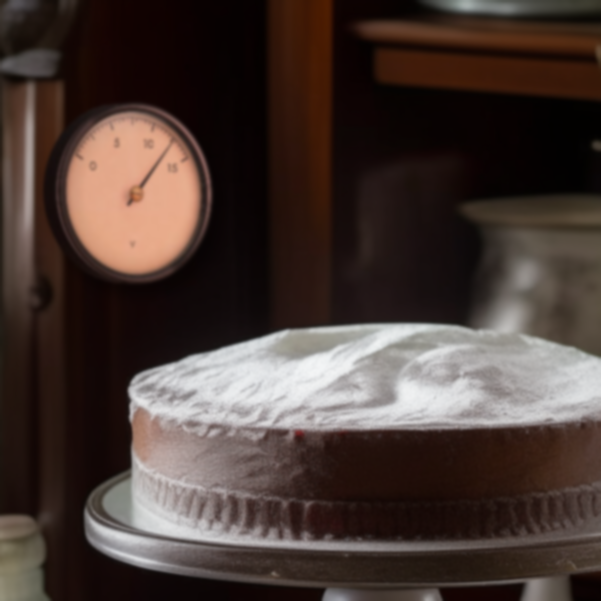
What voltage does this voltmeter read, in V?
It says 12.5 V
